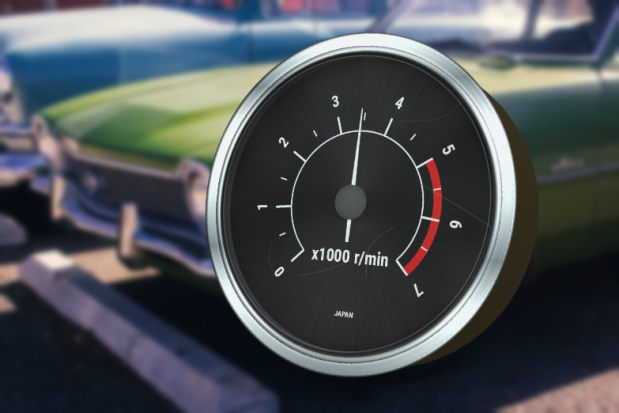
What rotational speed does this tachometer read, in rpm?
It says 3500 rpm
